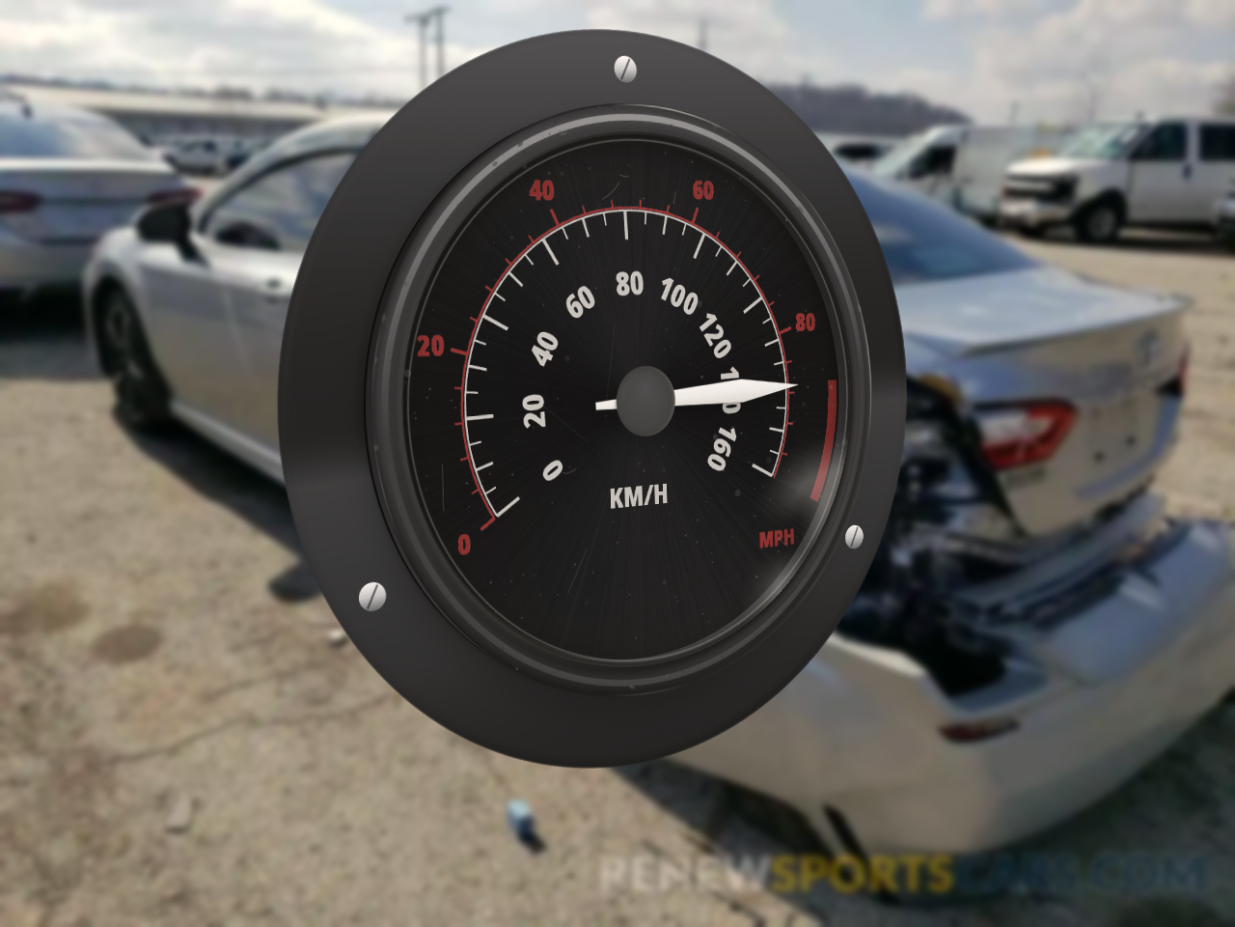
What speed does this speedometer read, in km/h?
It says 140 km/h
